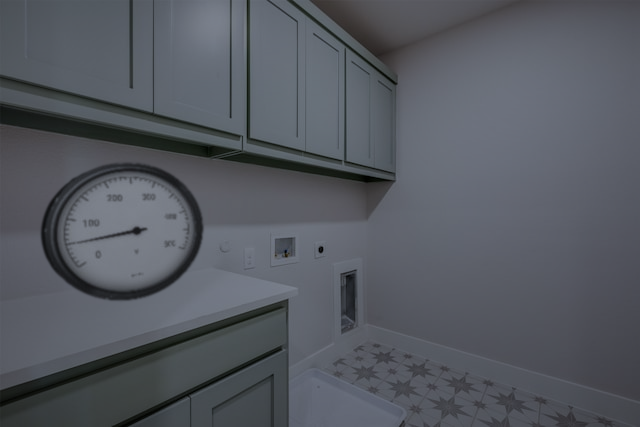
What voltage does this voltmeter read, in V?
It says 50 V
